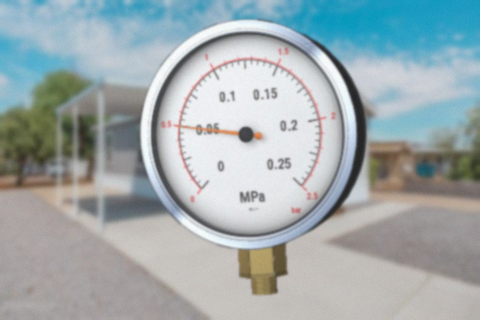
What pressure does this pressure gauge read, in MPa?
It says 0.05 MPa
